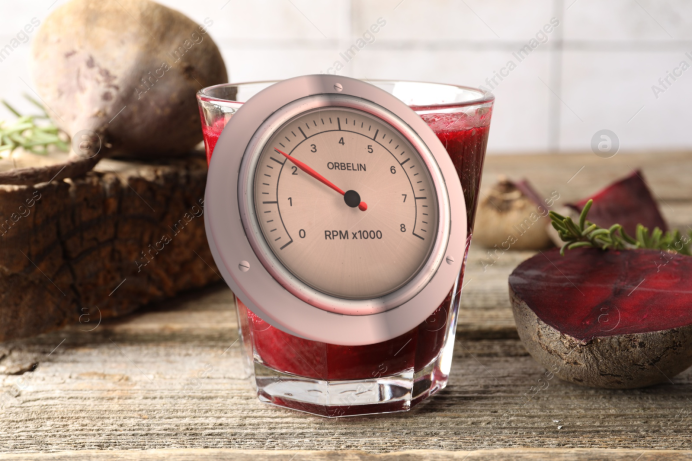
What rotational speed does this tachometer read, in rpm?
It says 2200 rpm
